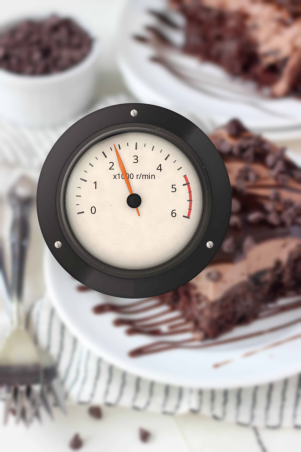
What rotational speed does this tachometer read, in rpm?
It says 2375 rpm
